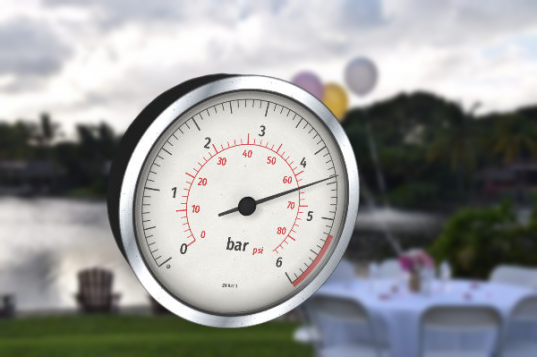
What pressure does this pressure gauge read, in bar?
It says 4.4 bar
